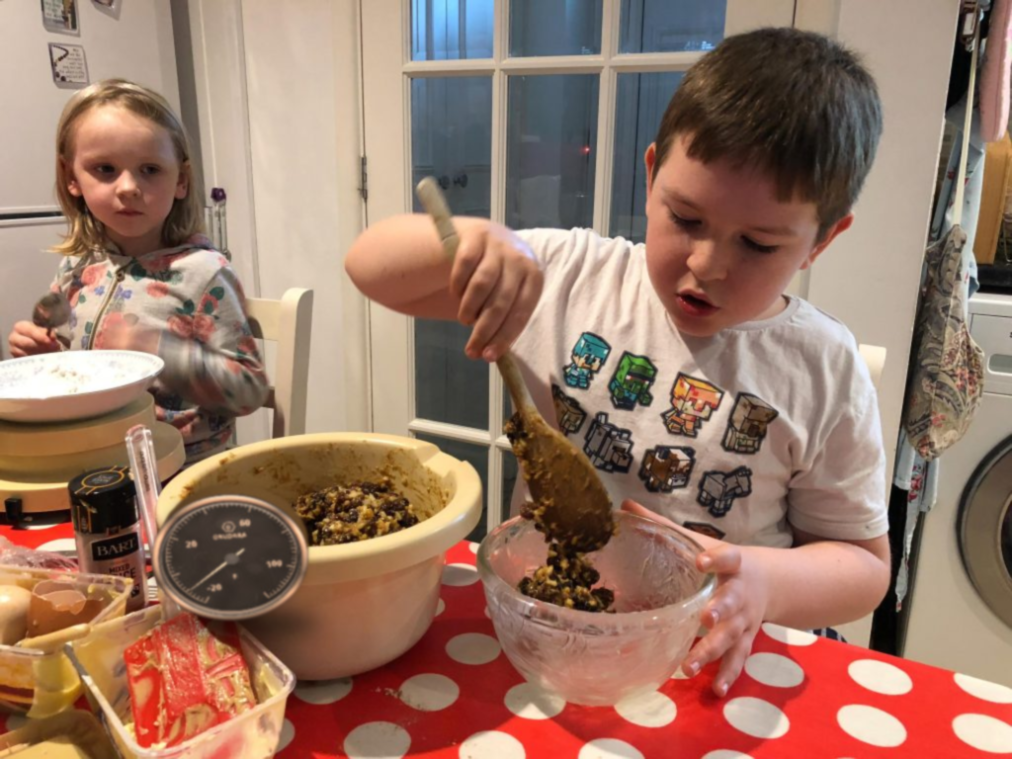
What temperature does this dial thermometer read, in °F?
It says -10 °F
